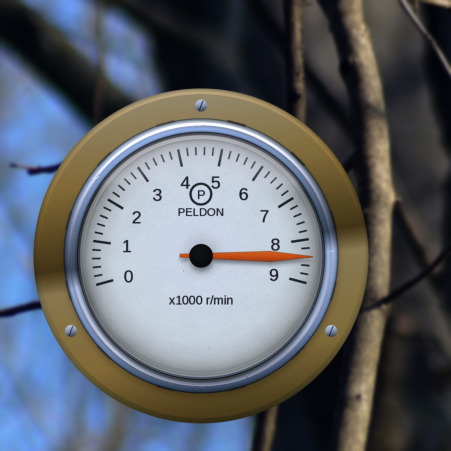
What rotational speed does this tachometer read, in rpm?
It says 8400 rpm
